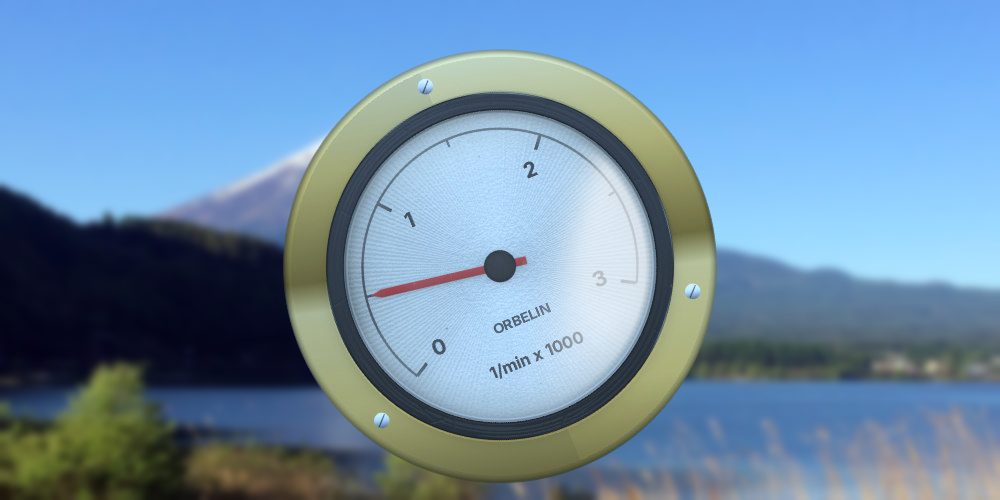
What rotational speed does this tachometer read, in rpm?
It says 500 rpm
